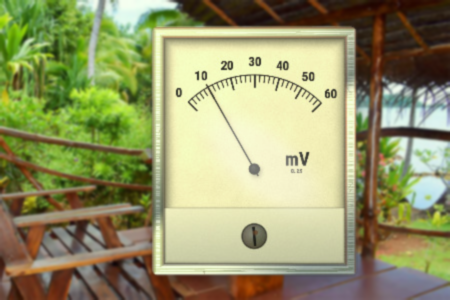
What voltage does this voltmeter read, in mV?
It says 10 mV
